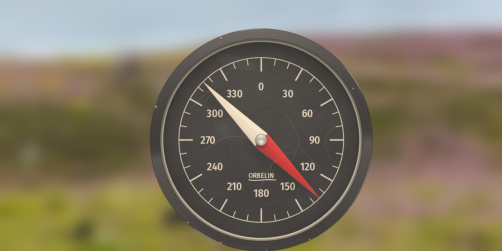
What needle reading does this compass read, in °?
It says 135 °
